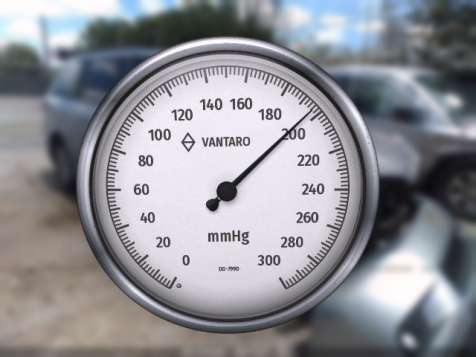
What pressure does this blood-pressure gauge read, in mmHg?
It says 196 mmHg
